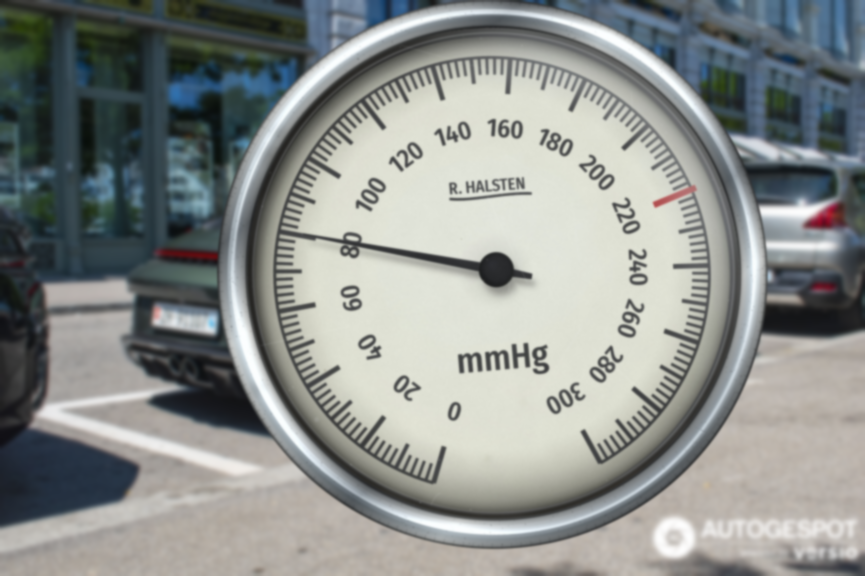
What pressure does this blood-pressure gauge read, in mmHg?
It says 80 mmHg
